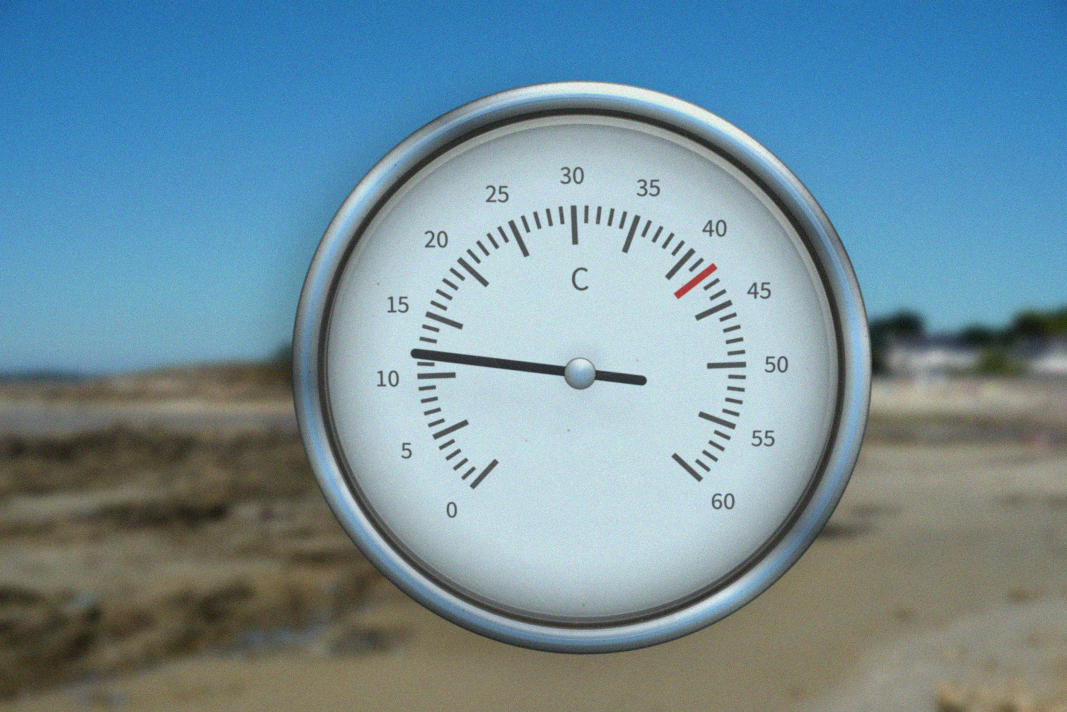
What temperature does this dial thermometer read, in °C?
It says 12 °C
